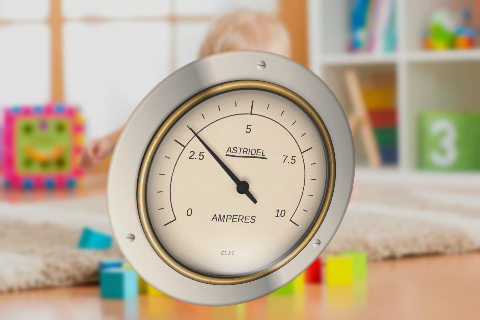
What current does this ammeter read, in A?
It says 3 A
